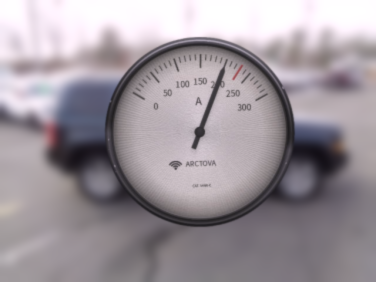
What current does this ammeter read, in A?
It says 200 A
